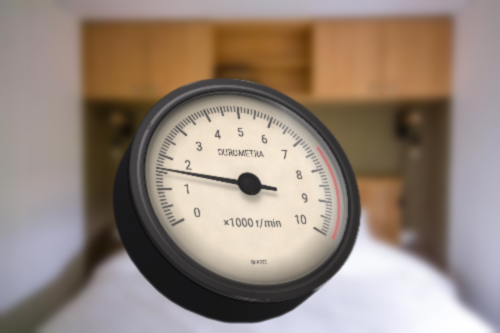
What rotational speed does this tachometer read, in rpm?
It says 1500 rpm
